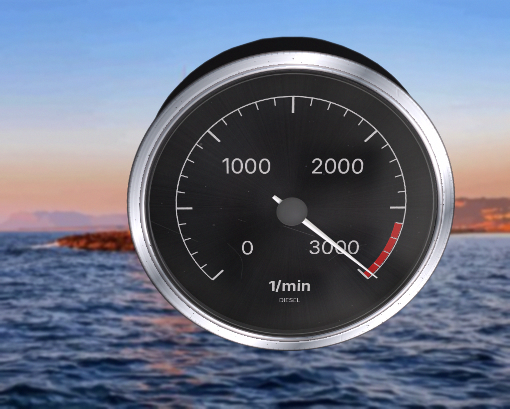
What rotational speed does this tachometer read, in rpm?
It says 2950 rpm
